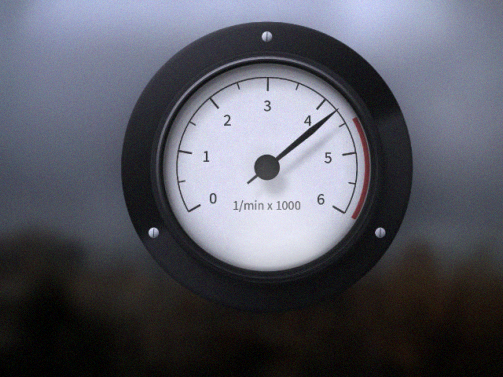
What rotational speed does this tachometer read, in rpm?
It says 4250 rpm
